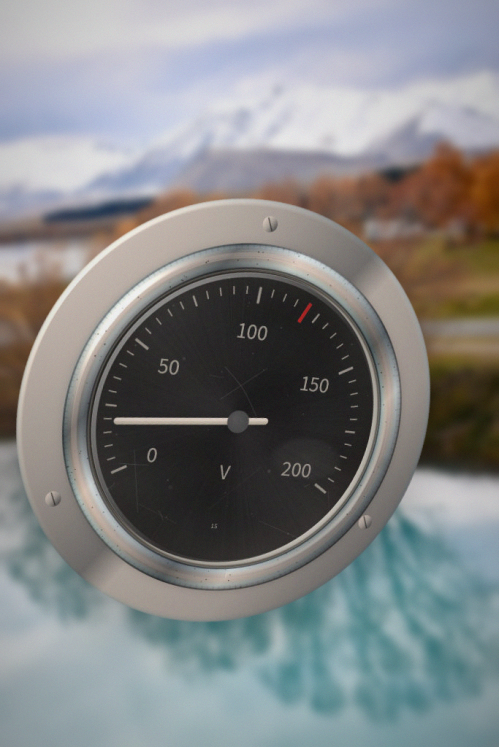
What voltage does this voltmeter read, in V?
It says 20 V
